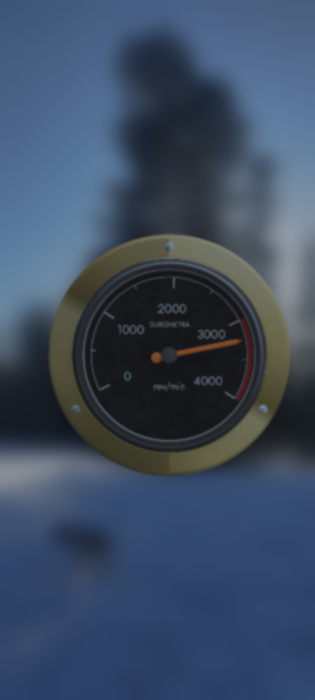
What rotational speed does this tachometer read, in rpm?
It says 3250 rpm
